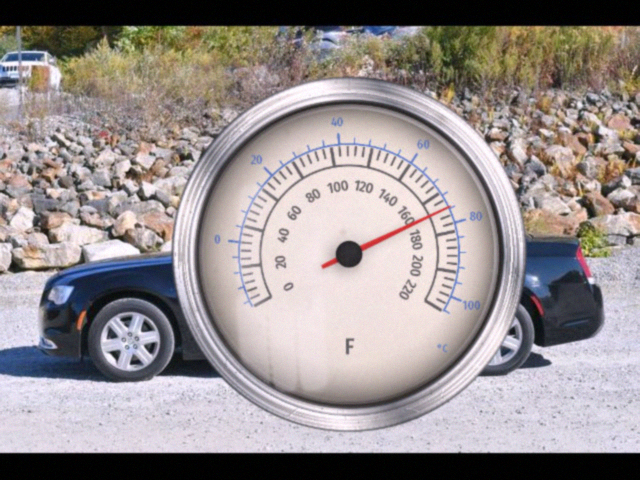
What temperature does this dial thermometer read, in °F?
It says 168 °F
